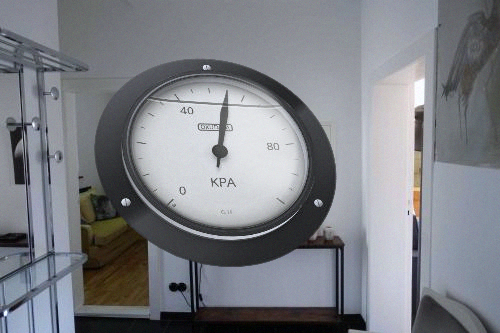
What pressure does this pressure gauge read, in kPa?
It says 55 kPa
